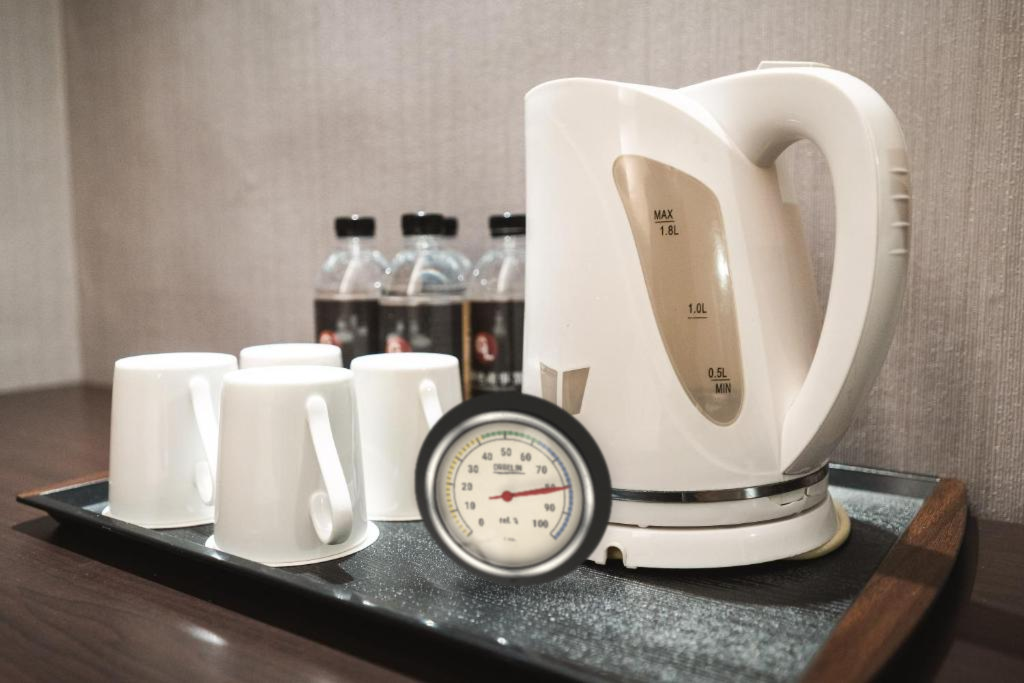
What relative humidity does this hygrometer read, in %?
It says 80 %
